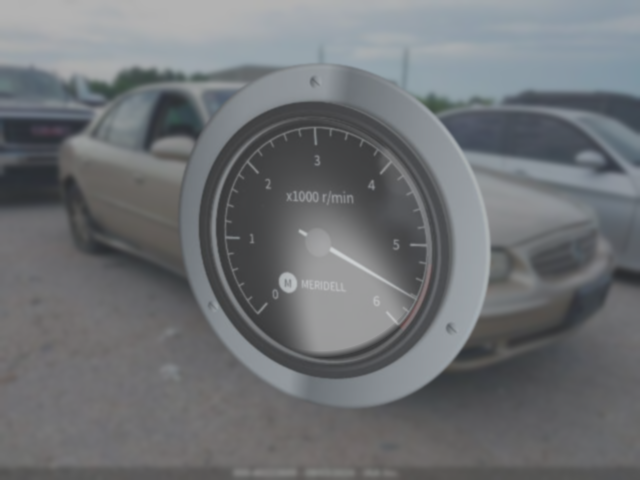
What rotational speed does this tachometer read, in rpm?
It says 5600 rpm
